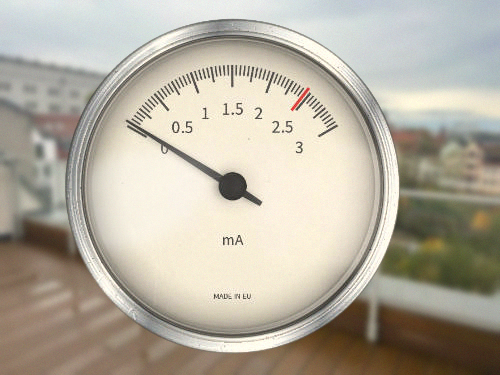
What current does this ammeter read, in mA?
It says 0.05 mA
